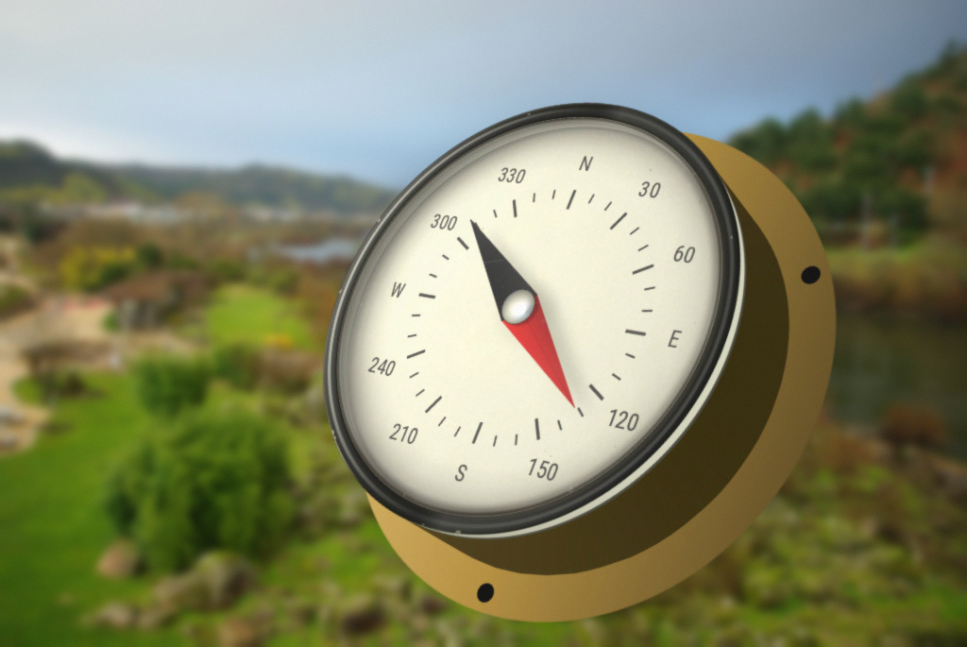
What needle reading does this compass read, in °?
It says 130 °
